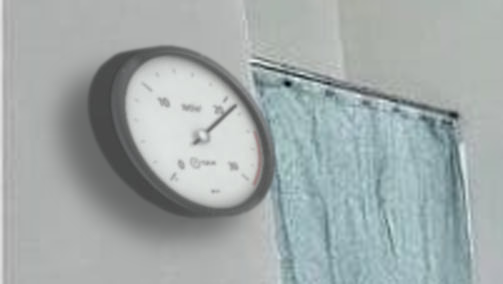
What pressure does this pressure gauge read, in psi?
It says 21 psi
